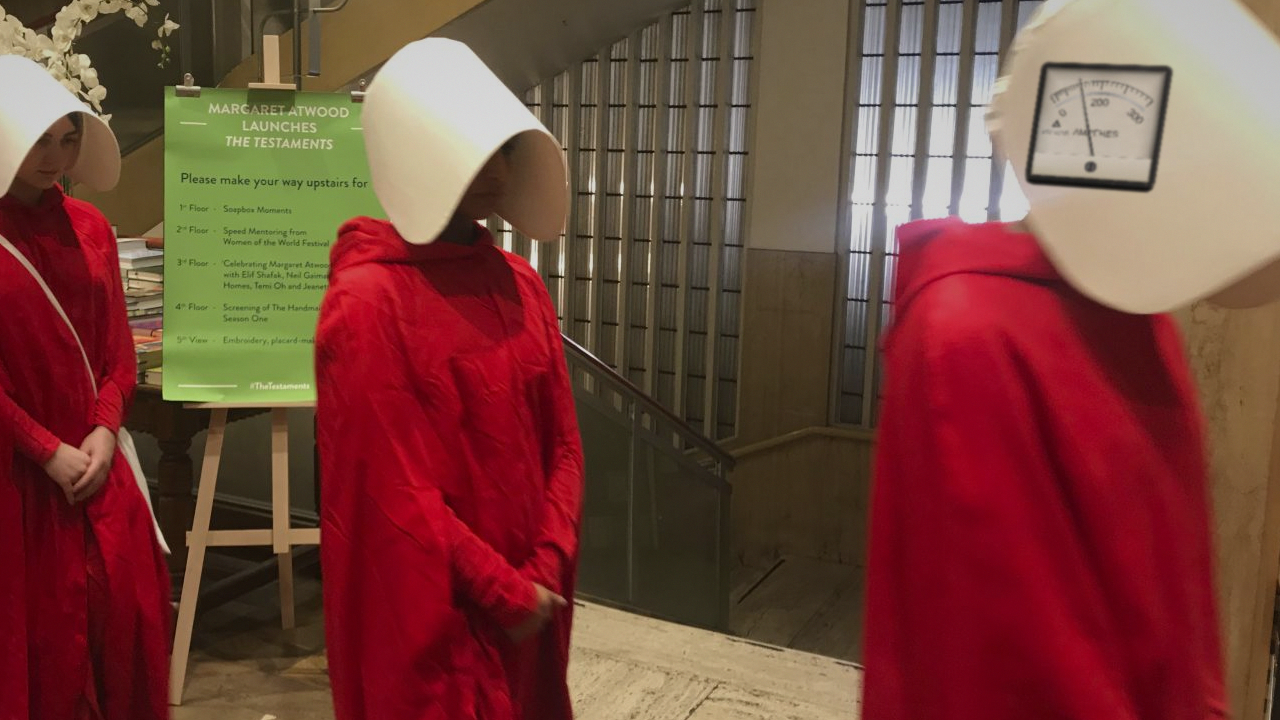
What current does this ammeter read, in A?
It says 150 A
